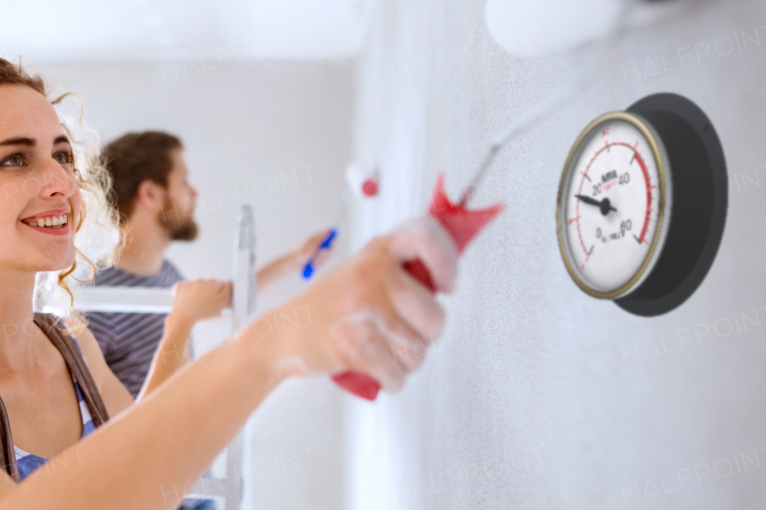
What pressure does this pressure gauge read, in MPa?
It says 15 MPa
